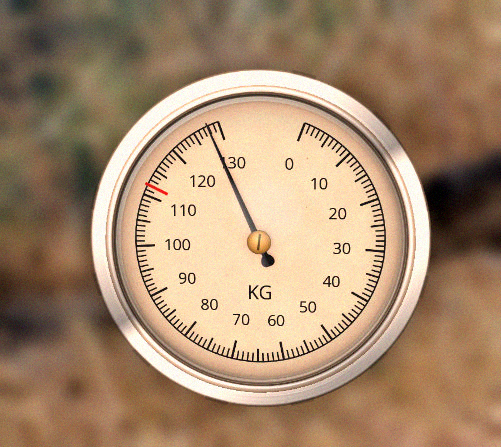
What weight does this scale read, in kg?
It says 128 kg
